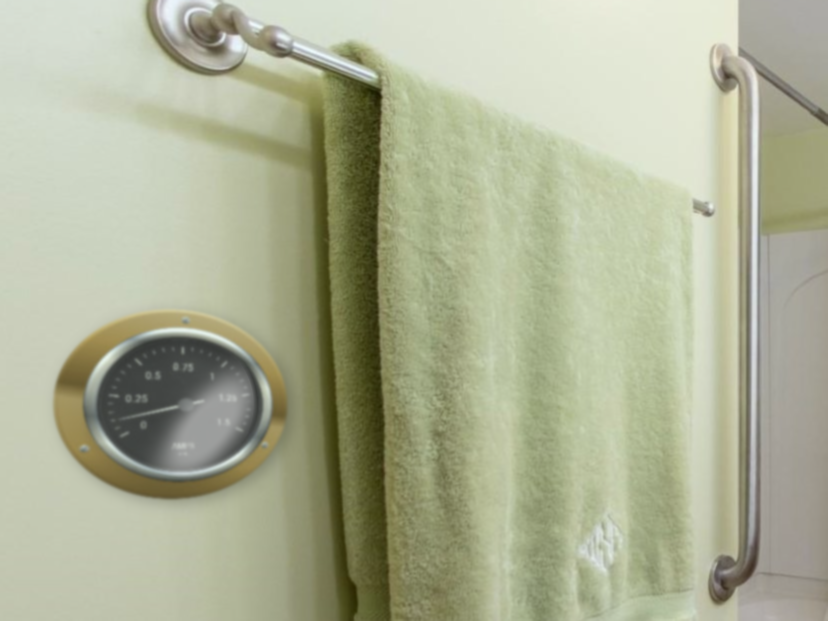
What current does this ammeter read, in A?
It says 0.1 A
